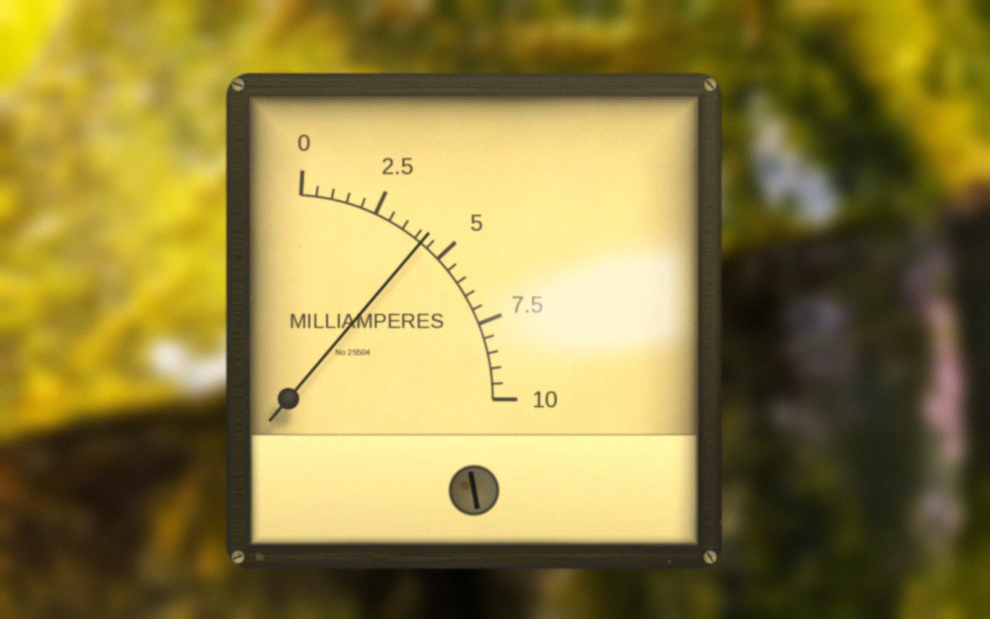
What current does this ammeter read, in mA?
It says 4.25 mA
